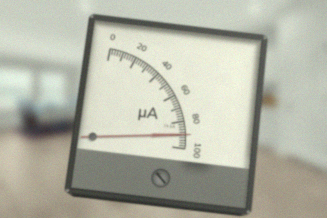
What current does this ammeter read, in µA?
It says 90 µA
